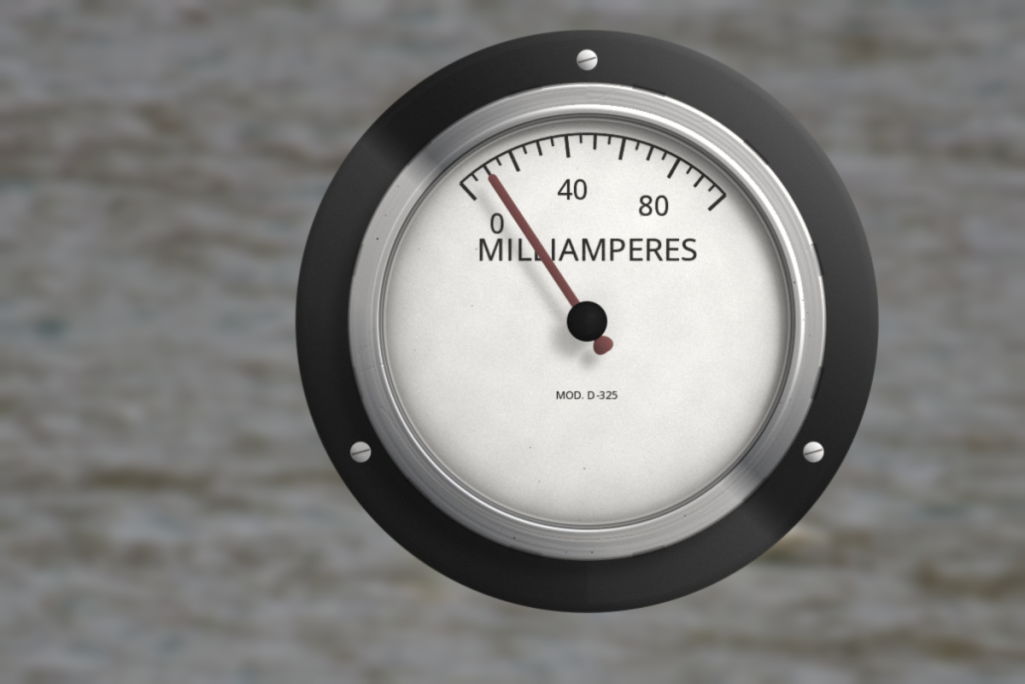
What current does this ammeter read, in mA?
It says 10 mA
